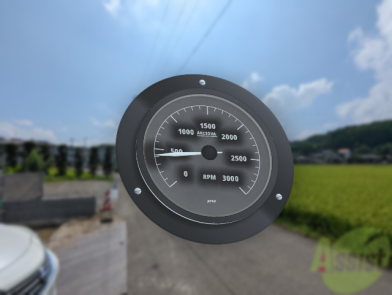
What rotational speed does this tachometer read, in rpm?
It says 400 rpm
